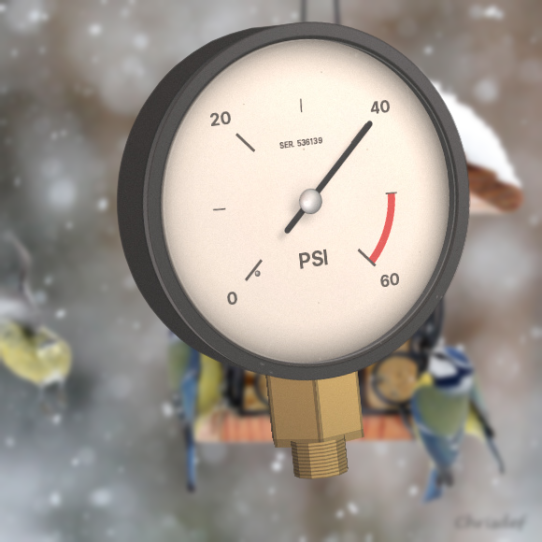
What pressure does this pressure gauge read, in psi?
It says 40 psi
